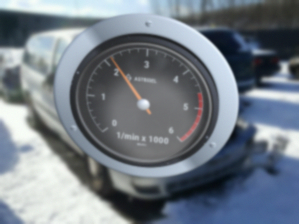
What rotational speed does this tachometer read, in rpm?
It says 2200 rpm
